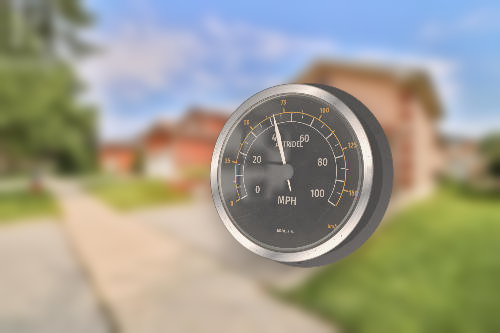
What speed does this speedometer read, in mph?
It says 42.5 mph
